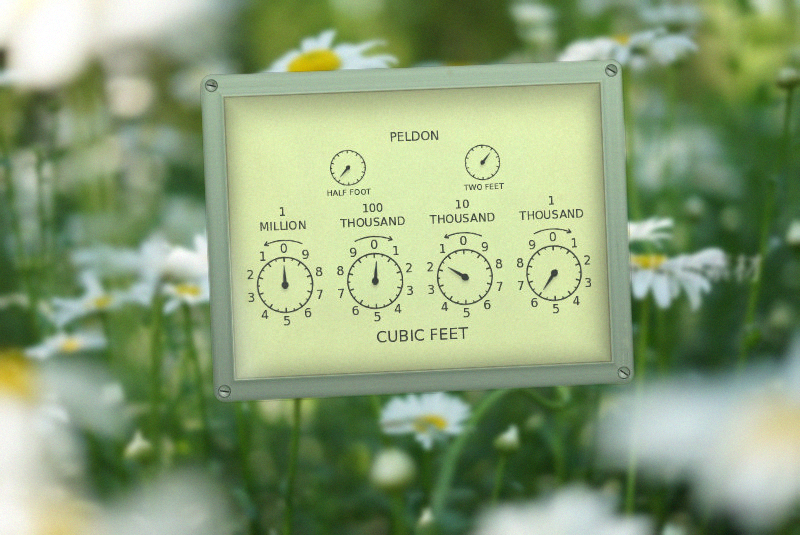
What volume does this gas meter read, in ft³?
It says 1600 ft³
